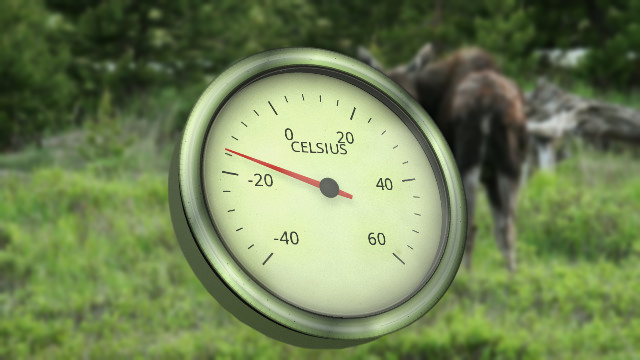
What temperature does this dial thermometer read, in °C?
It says -16 °C
